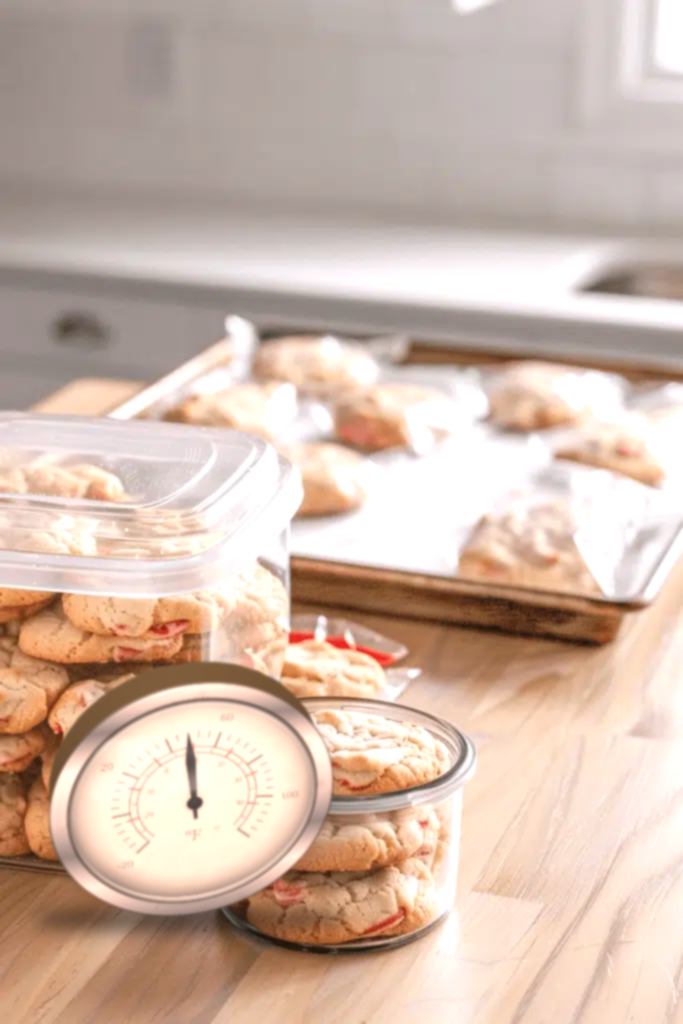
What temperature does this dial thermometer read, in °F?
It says 48 °F
